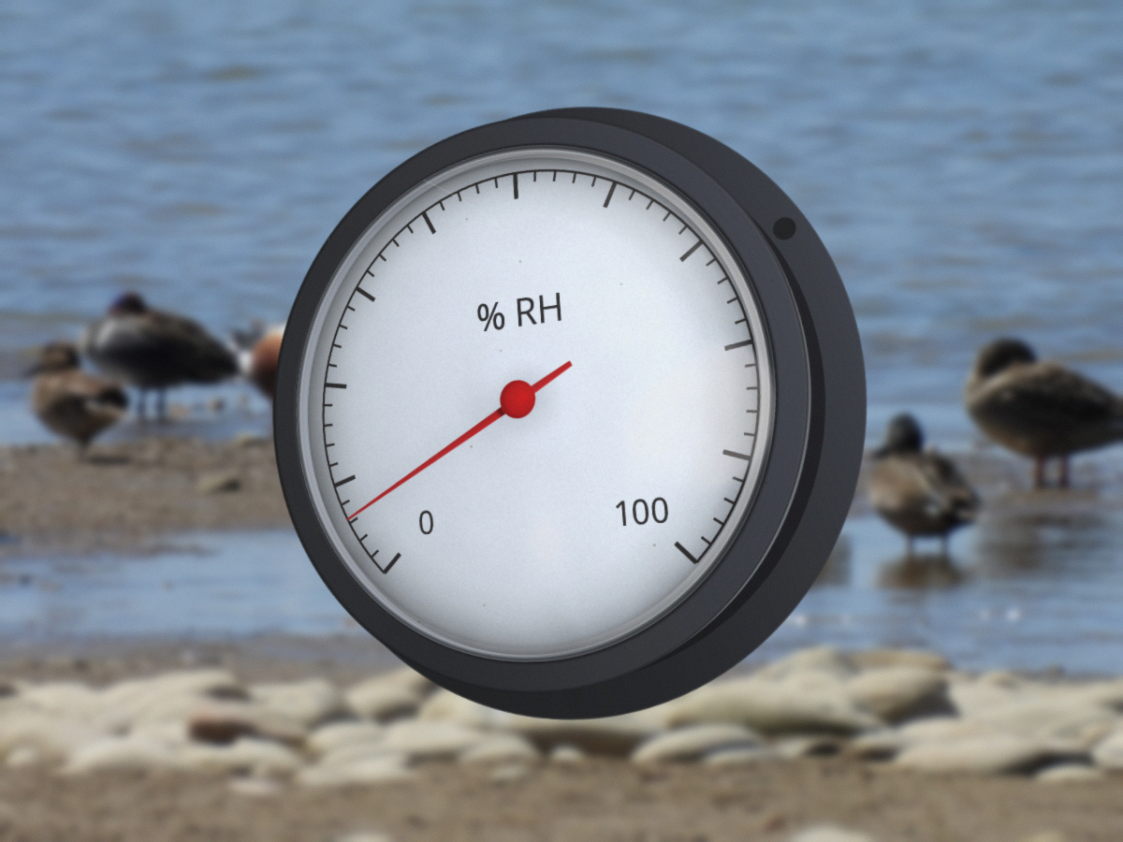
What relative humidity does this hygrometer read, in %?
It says 6 %
